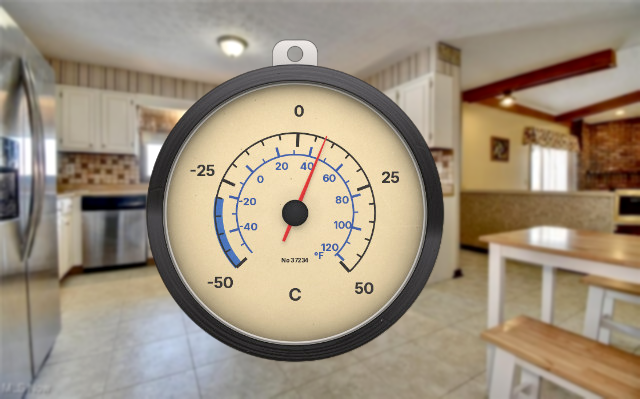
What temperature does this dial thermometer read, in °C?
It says 7.5 °C
